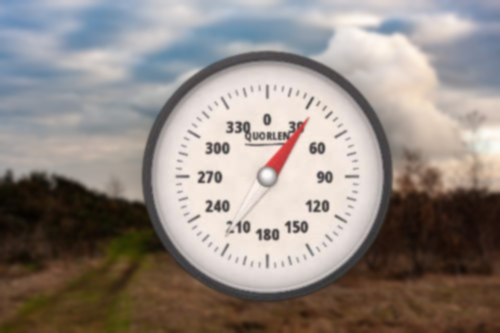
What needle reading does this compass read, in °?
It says 35 °
